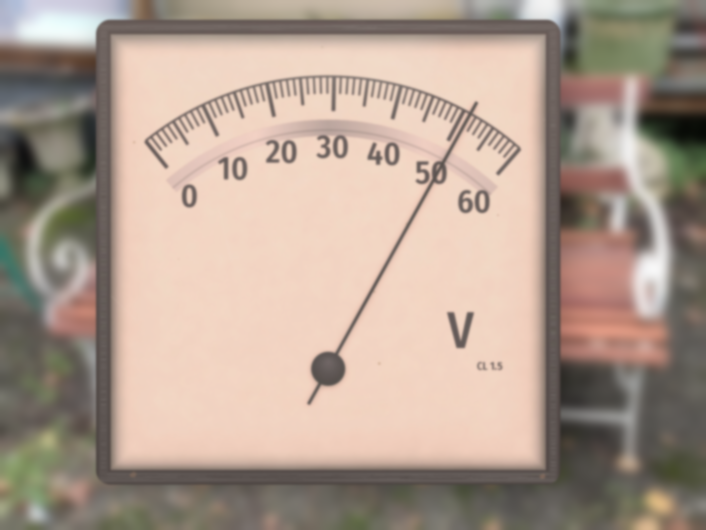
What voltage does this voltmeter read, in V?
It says 51 V
